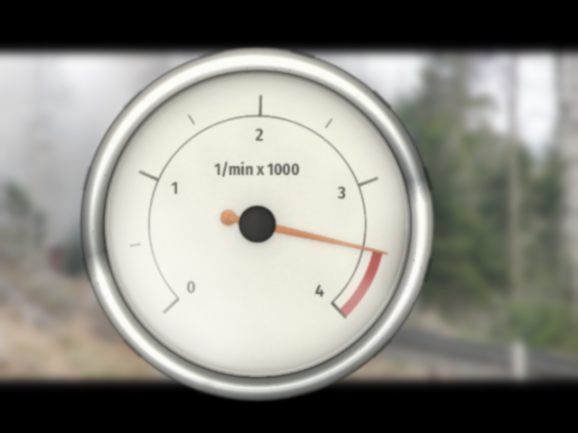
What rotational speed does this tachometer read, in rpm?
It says 3500 rpm
